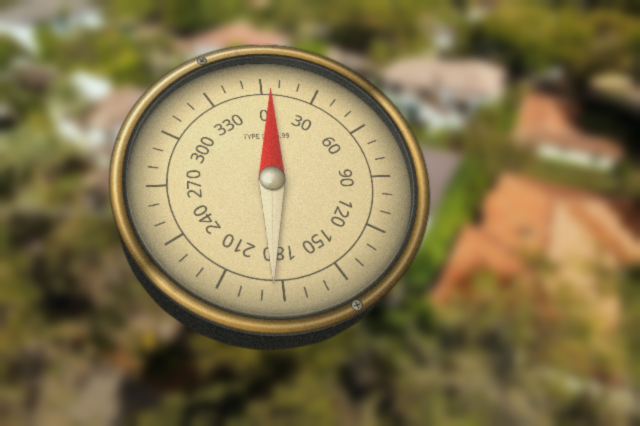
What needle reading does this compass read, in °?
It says 5 °
